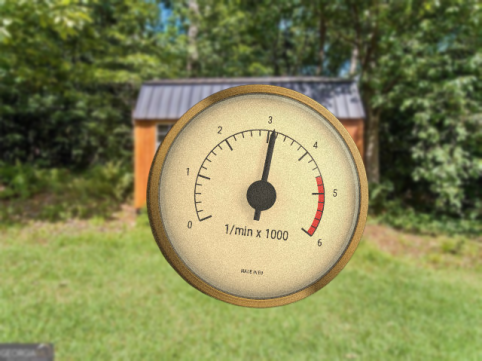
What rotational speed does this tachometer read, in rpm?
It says 3100 rpm
